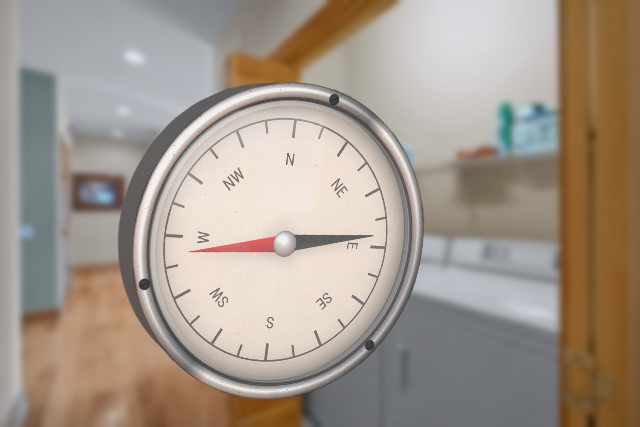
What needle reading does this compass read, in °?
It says 262.5 °
